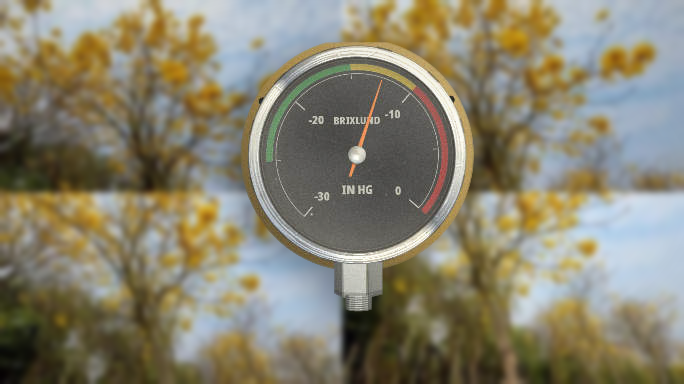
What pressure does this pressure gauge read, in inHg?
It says -12.5 inHg
